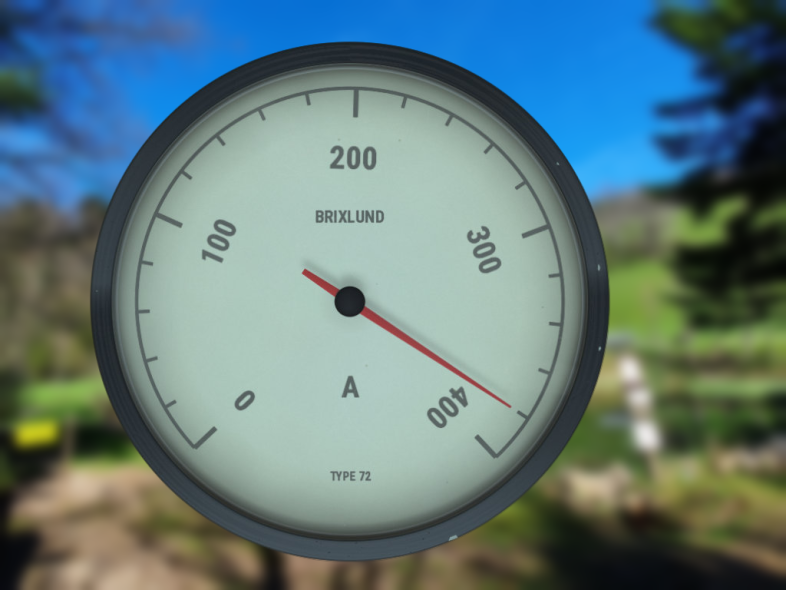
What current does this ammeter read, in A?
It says 380 A
